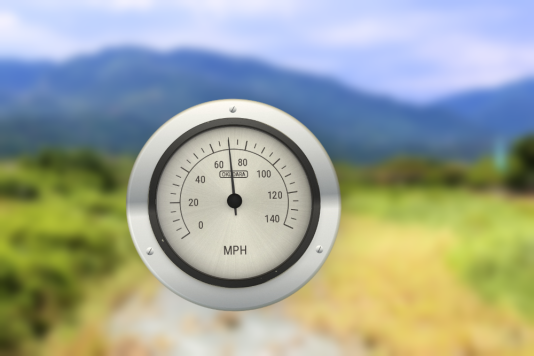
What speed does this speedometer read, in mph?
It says 70 mph
